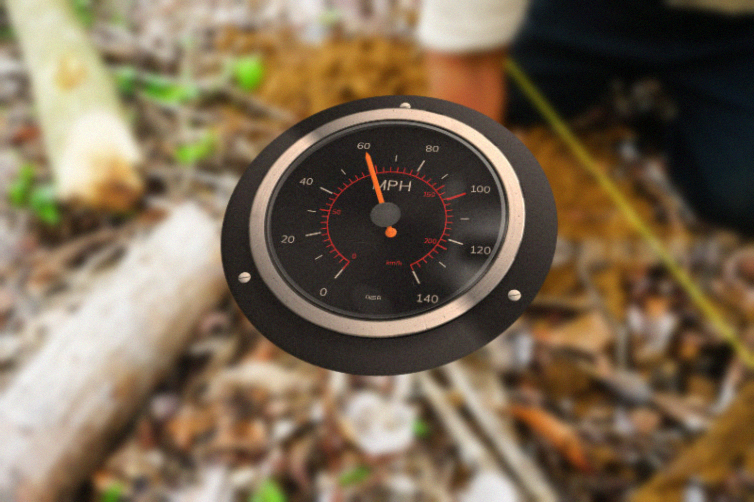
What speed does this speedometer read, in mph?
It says 60 mph
